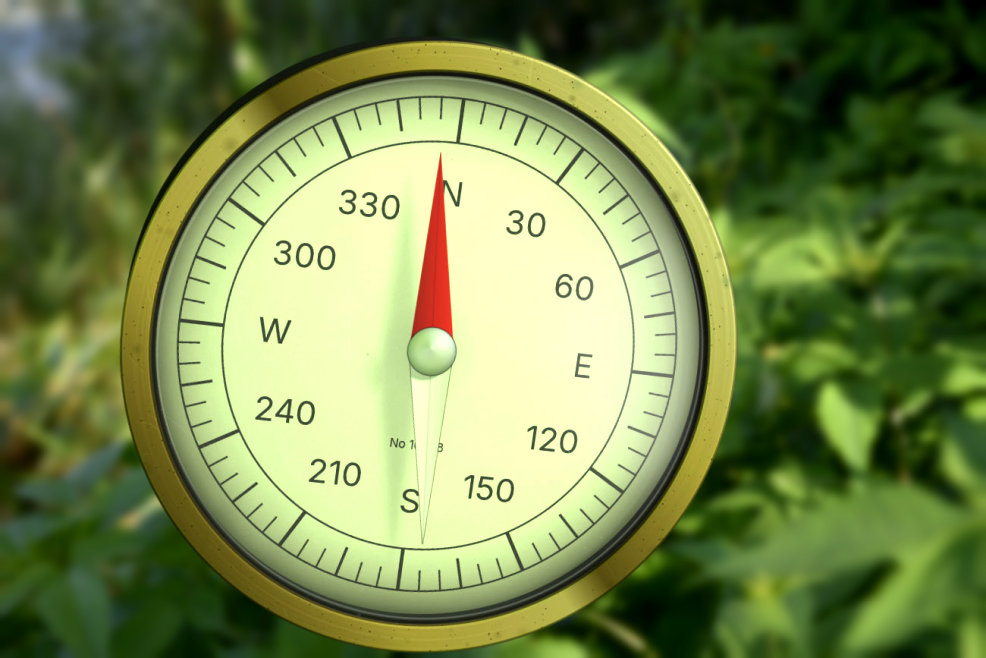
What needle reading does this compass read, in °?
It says 355 °
